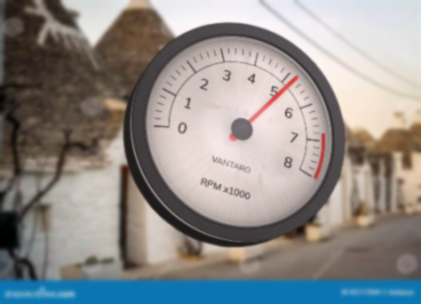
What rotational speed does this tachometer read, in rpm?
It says 5200 rpm
